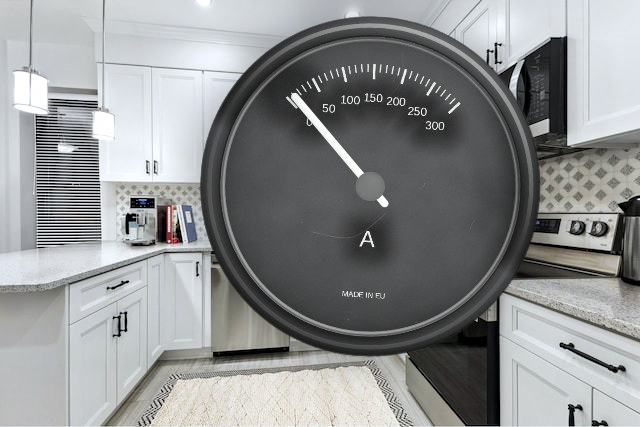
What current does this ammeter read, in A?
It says 10 A
